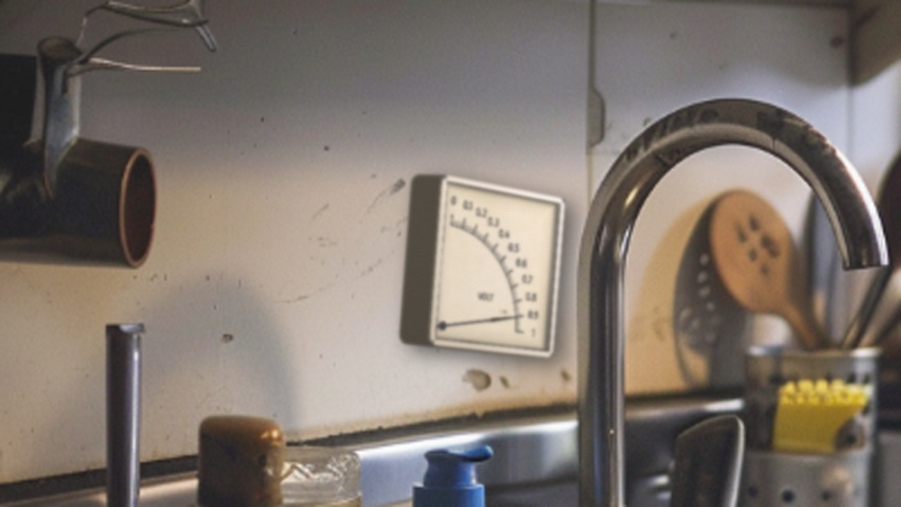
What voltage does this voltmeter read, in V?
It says 0.9 V
